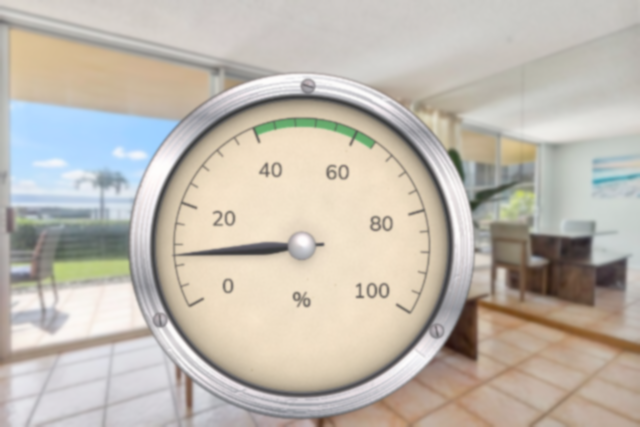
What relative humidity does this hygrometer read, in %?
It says 10 %
